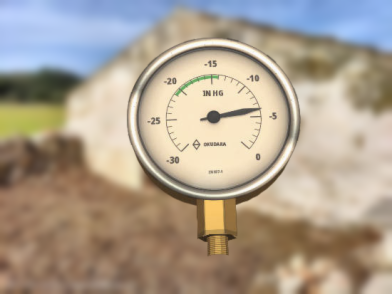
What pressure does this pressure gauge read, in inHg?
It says -6 inHg
